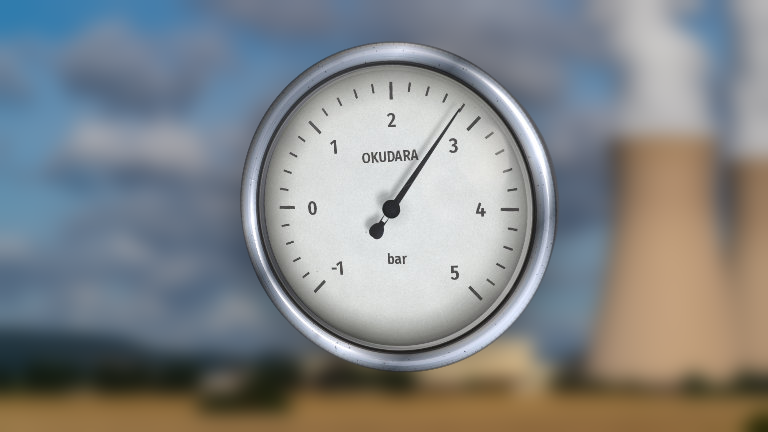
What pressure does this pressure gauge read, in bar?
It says 2.8 bar
